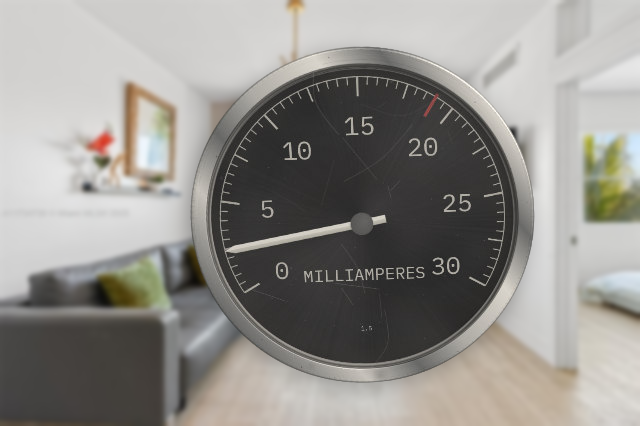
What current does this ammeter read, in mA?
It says 2.5 mA
